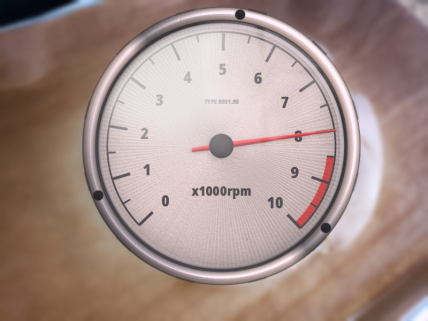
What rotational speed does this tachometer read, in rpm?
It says 8000 rpm
